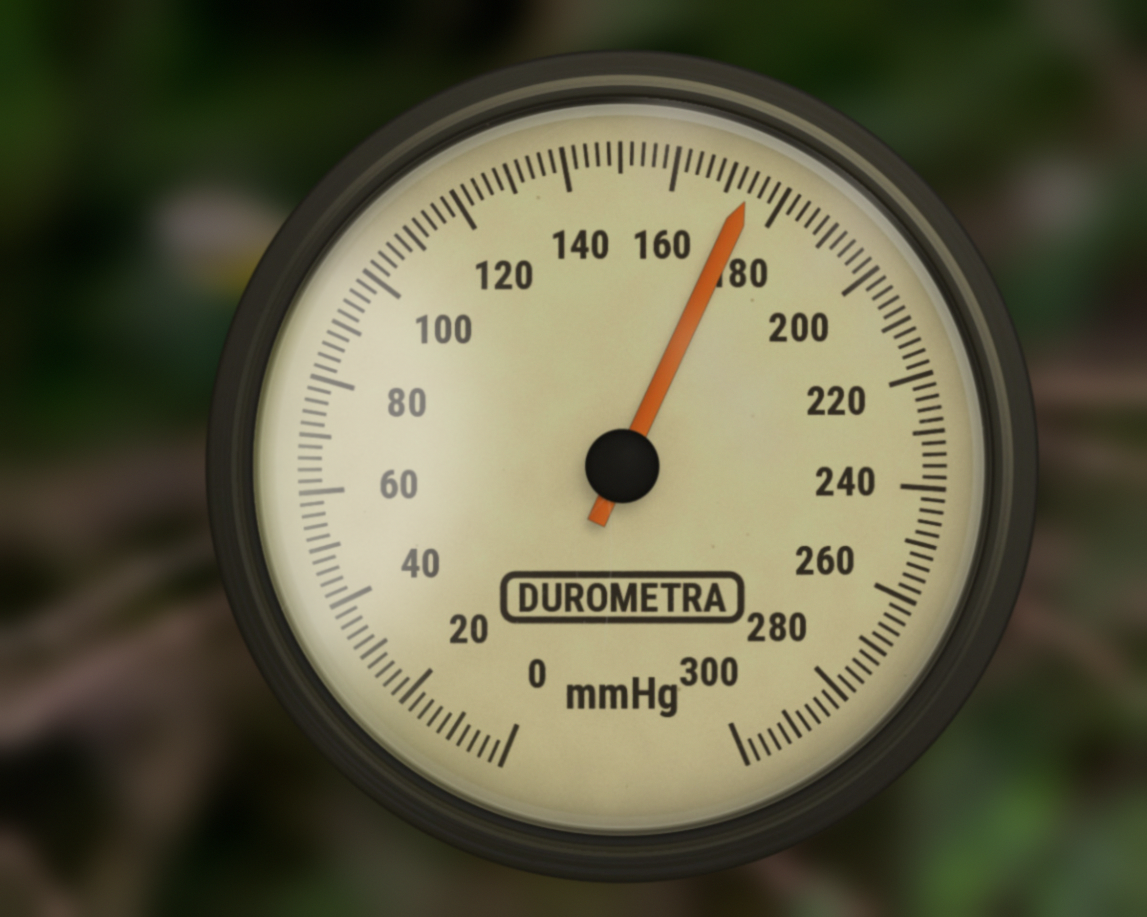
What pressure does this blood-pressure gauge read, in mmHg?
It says 174 mmHg
